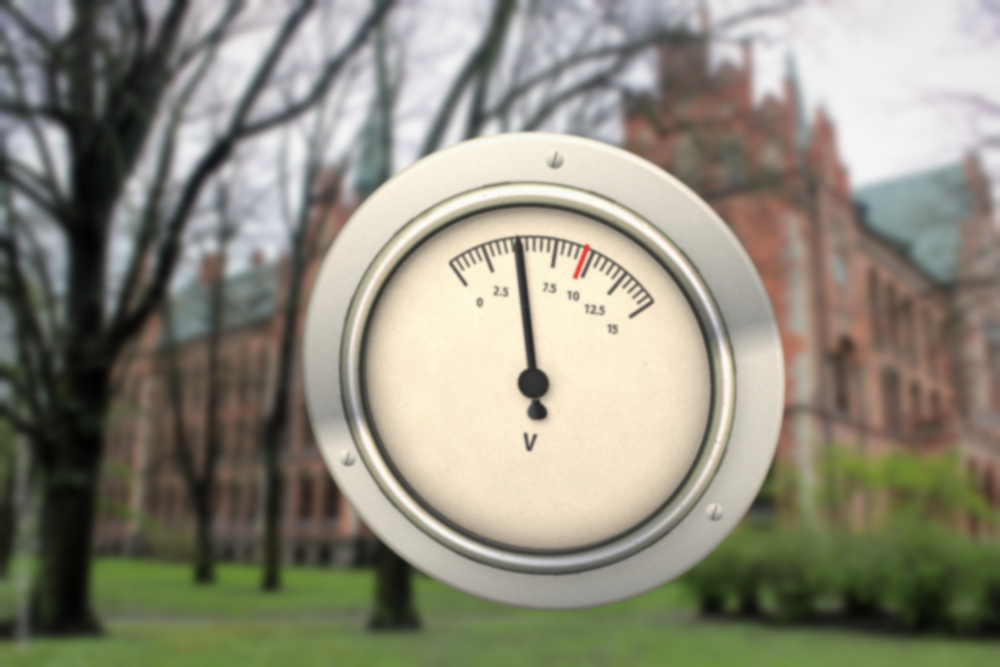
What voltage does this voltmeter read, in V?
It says 5 V
